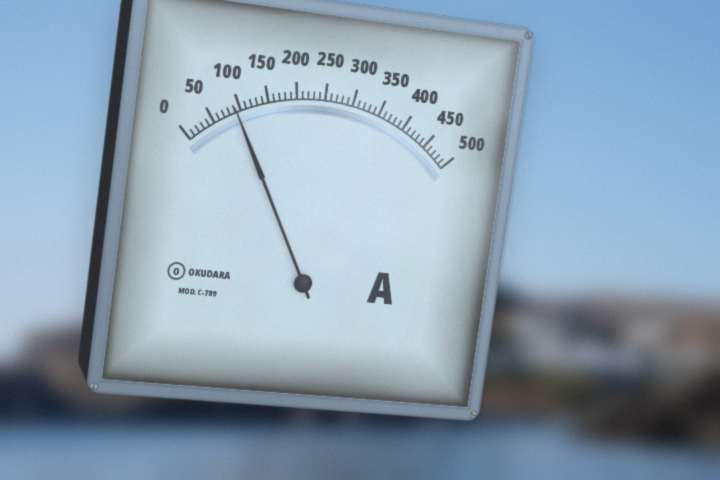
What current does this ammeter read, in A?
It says 90 A
